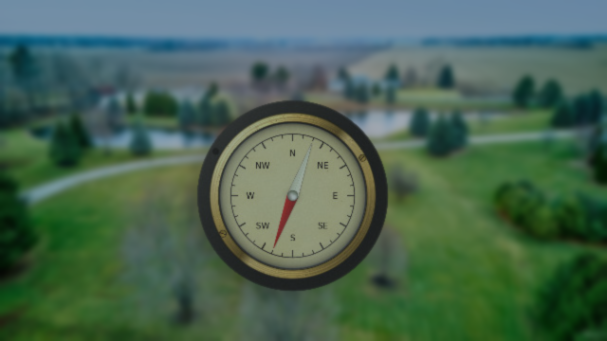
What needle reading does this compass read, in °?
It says 200 °
